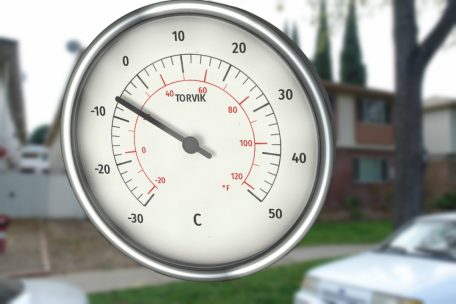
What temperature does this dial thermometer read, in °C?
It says -6 °C
